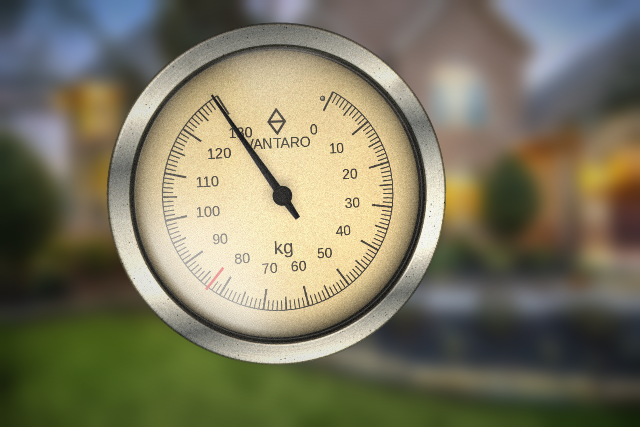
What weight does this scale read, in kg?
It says 129 kg
